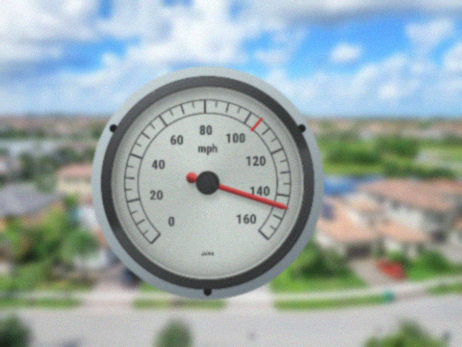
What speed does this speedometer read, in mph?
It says 145 mph
